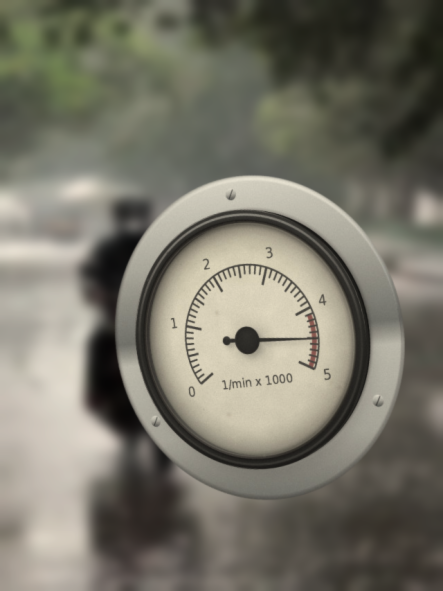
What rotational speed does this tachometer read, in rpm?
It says 4500 rpm
